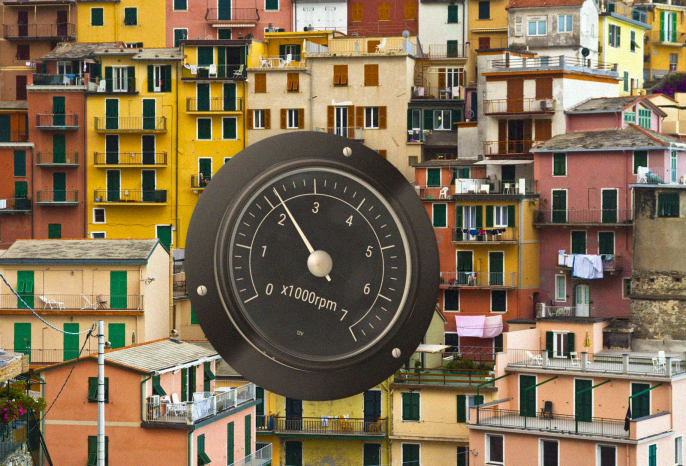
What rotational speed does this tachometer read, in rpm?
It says 2200 rpm
